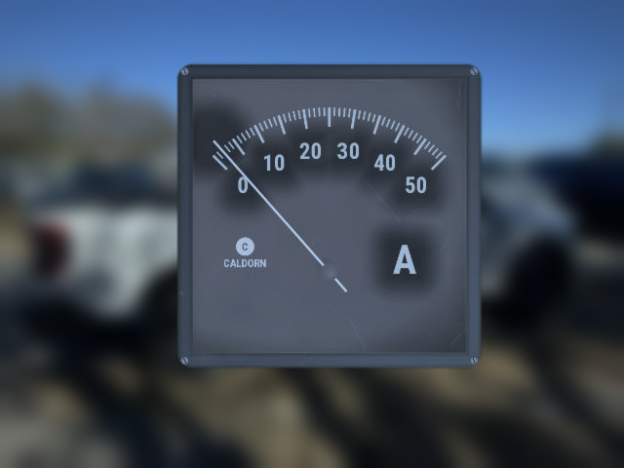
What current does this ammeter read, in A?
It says 2 A
